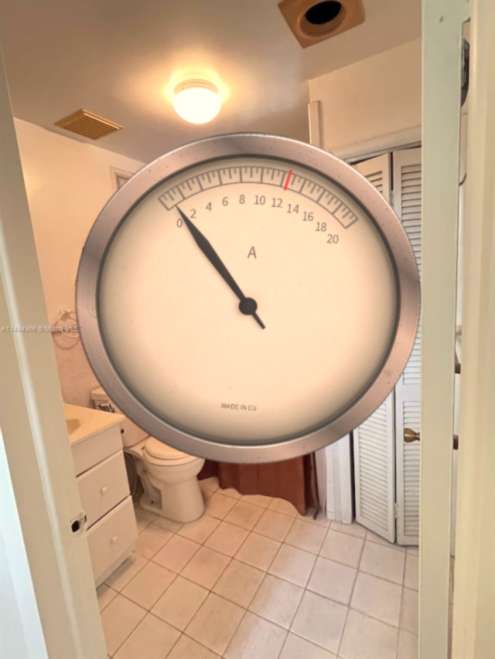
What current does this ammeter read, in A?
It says 1 A
